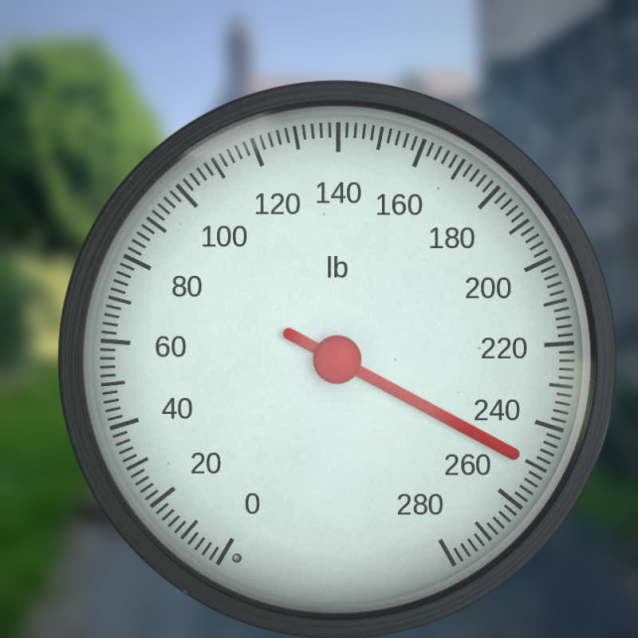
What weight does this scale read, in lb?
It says 250 lb
